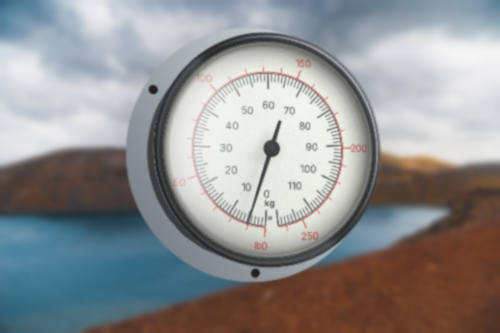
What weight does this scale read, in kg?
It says 5 kg
